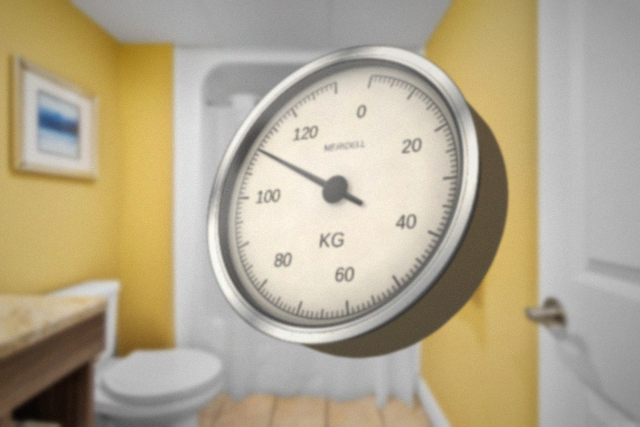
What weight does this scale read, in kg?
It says 110 kg
